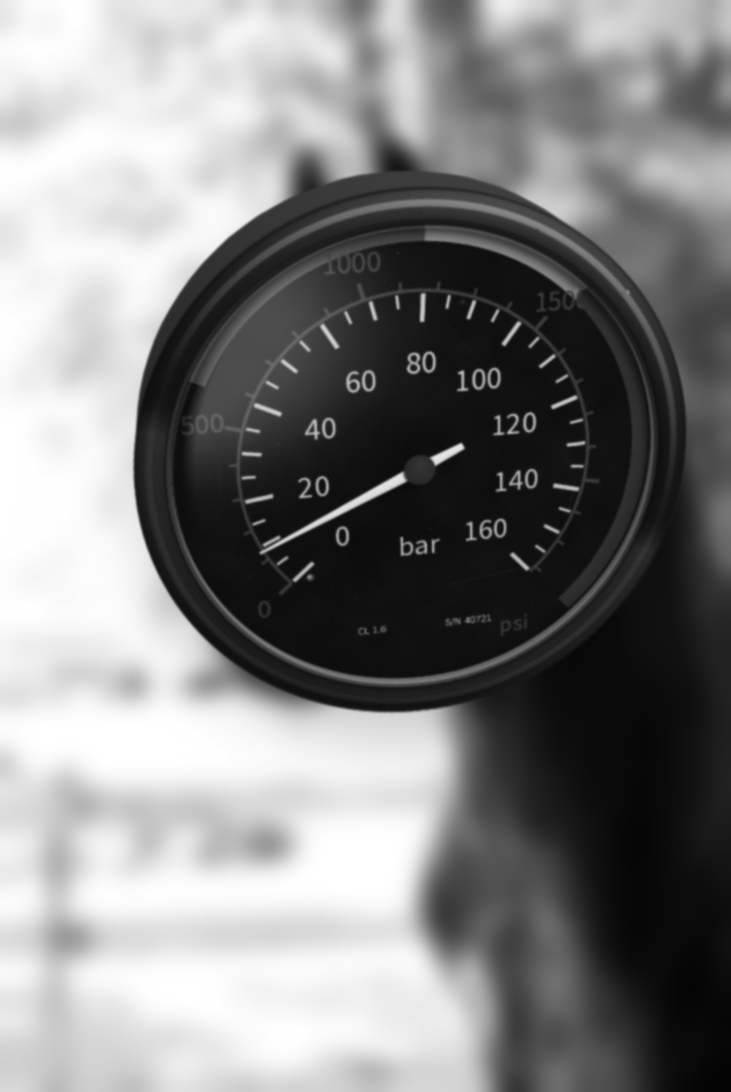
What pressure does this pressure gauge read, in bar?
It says 10 bar
